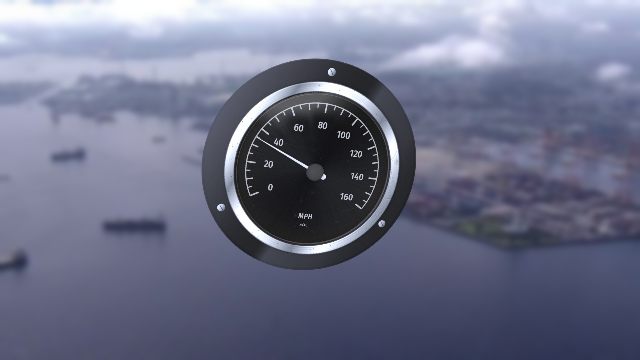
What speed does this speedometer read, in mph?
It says 35 mph
